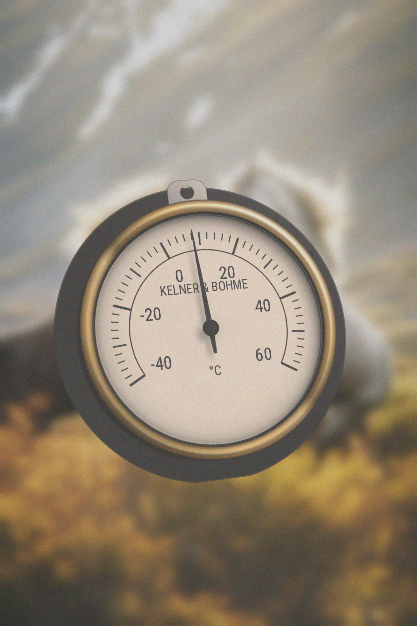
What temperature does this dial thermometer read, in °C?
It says 8 °C
